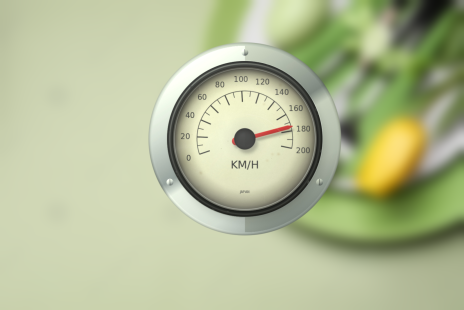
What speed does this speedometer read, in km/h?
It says 175 km/h
